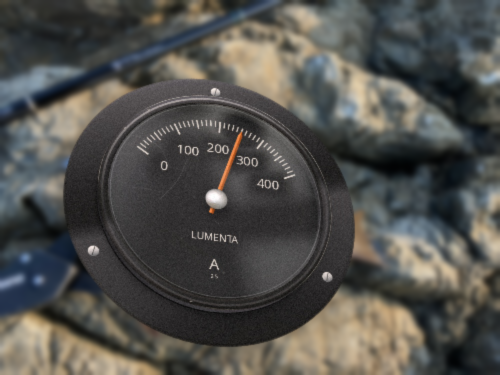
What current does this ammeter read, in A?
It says 250 A
